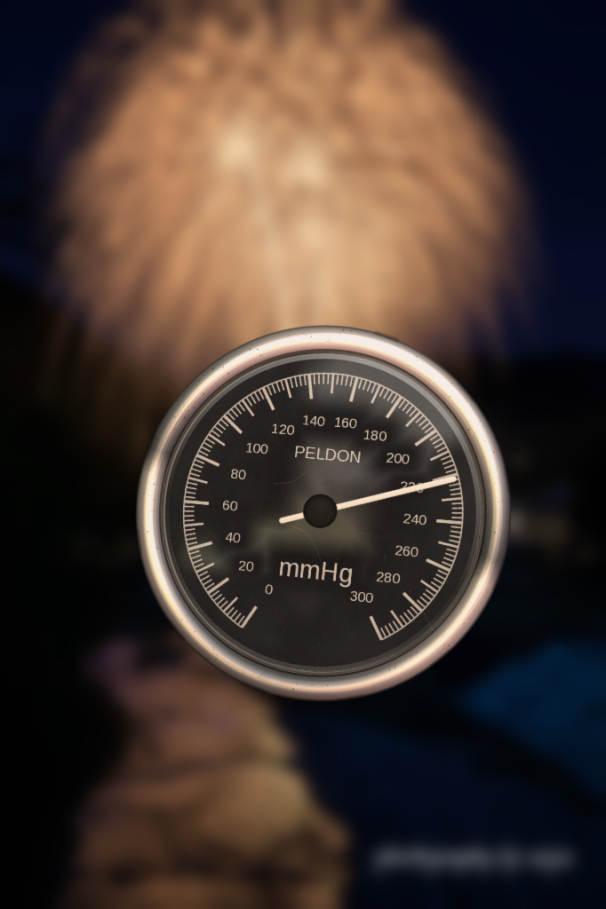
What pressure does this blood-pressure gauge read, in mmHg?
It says 222 mmHg
